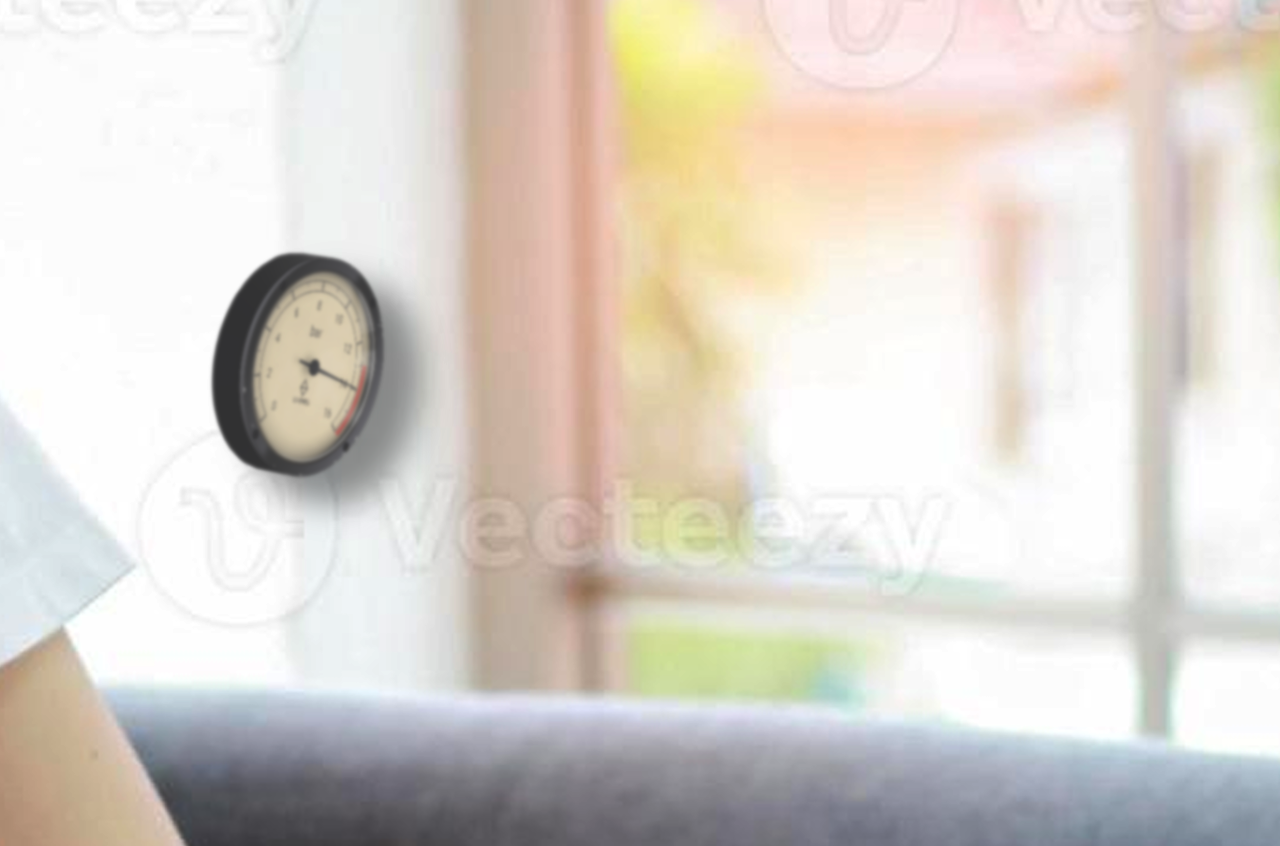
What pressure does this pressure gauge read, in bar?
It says 14 bar
